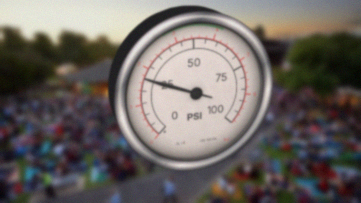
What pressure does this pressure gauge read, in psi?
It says 25 psi
